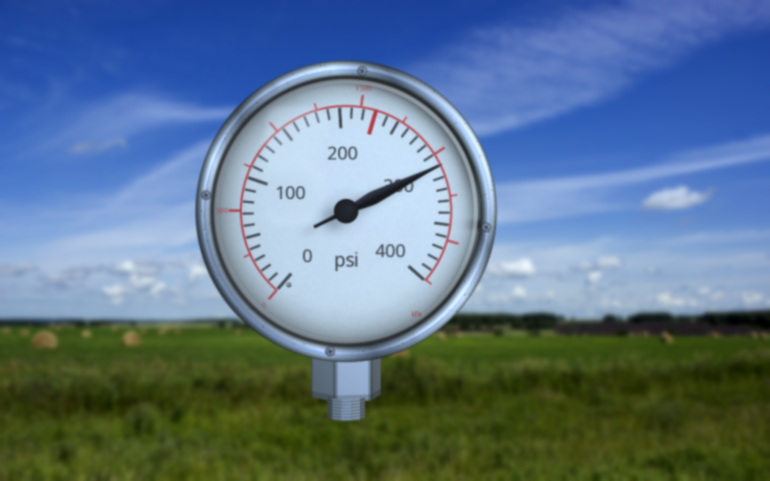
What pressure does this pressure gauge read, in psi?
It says 300 psi
